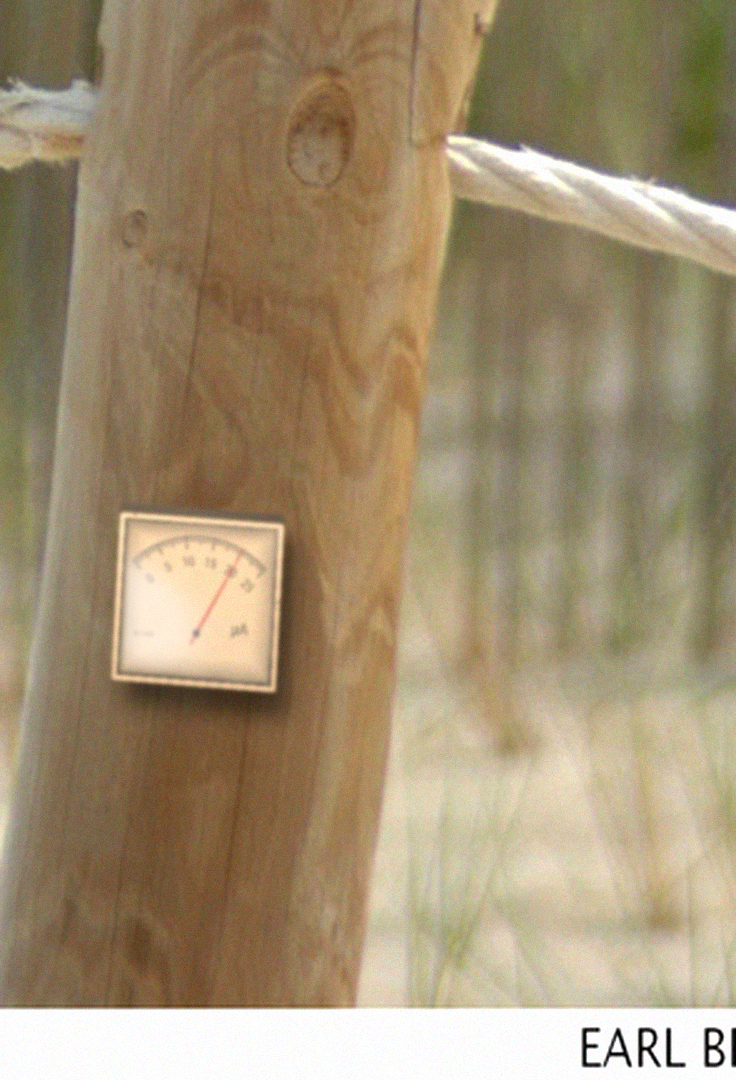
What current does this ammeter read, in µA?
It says 20 µA
